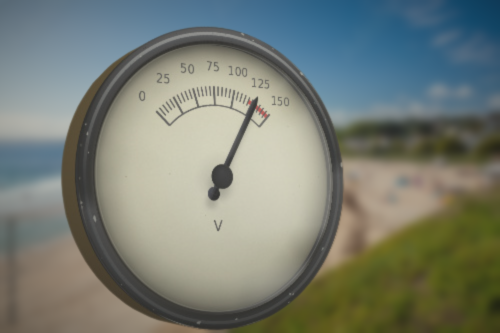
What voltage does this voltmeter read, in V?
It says 125 V
